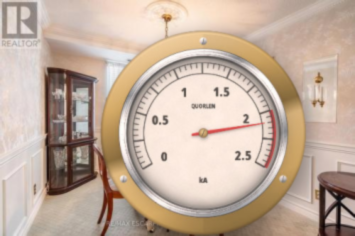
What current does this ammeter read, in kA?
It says 2.1 kA
